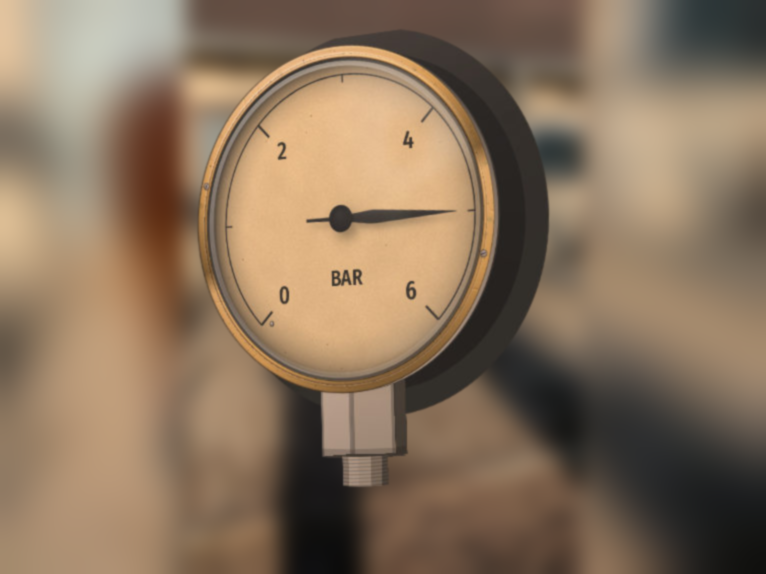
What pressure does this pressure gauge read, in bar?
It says 5 bar
